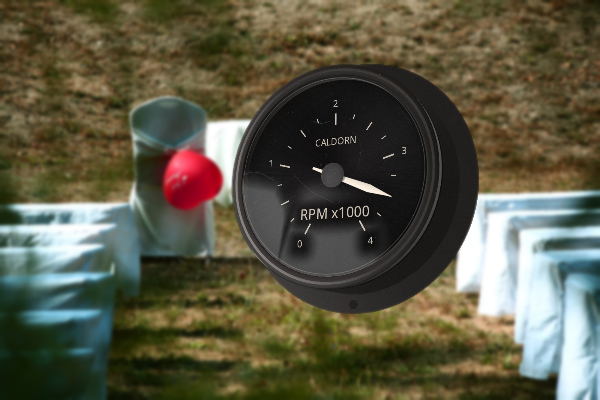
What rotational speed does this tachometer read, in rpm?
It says 3500 rpm
